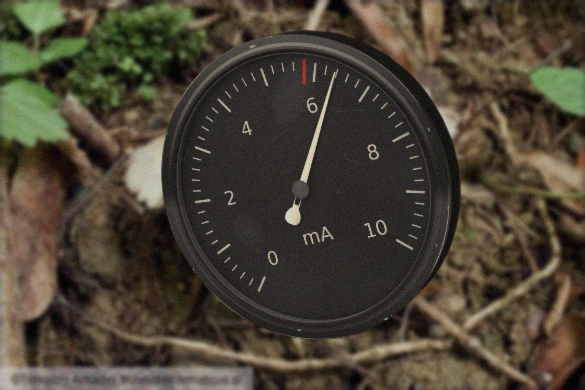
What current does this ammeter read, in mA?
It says 6.4 mA
